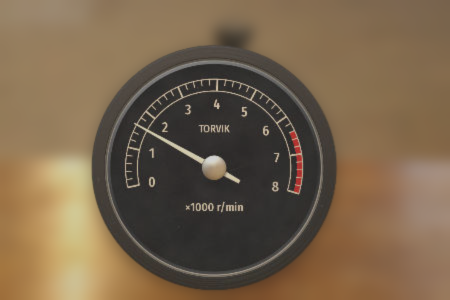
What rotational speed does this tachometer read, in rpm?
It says 1600 rpm
